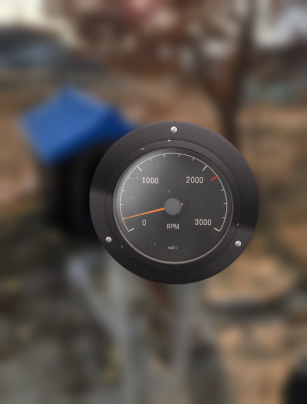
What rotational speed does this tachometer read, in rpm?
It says 200 rpm
